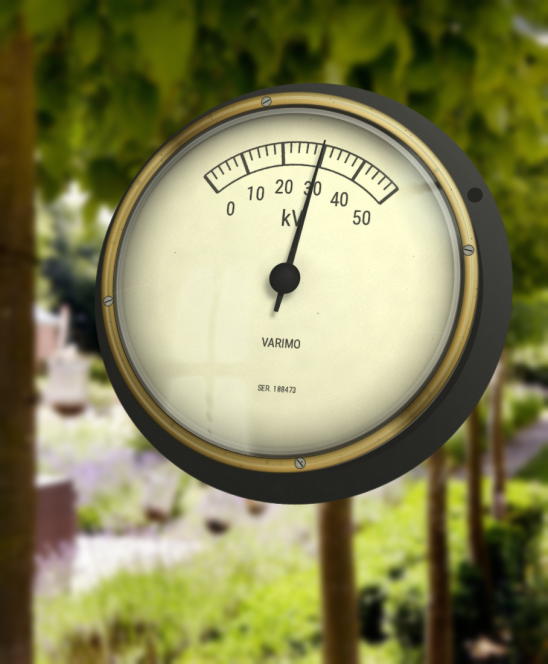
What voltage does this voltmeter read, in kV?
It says 30 kV
